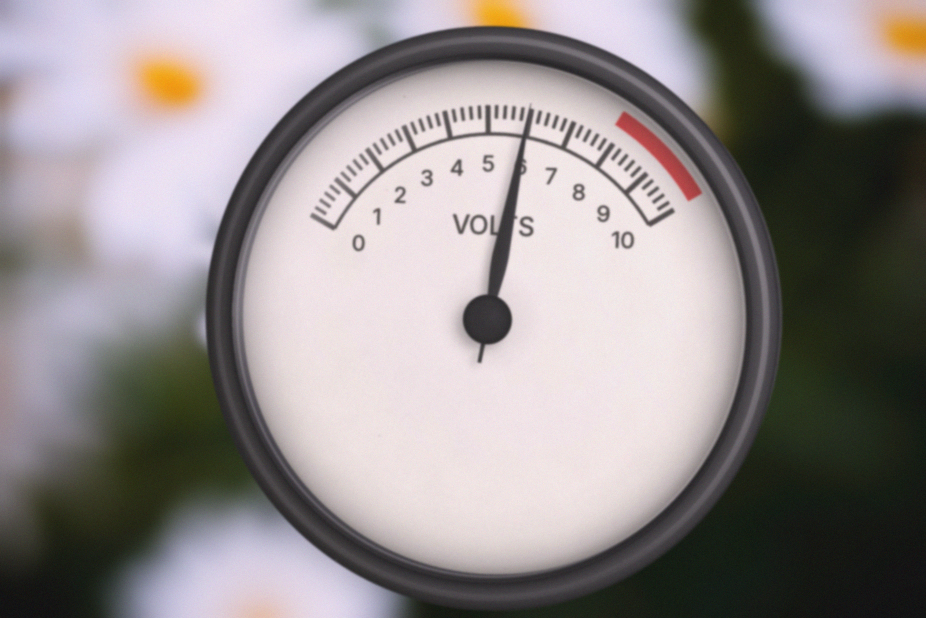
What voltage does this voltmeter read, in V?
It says 6 V
